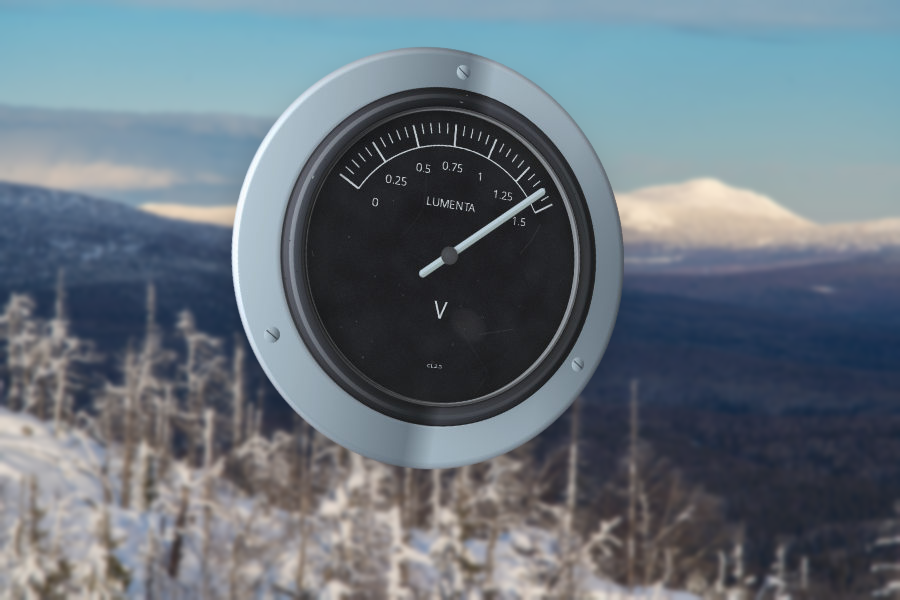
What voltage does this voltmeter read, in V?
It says 1.4 V
